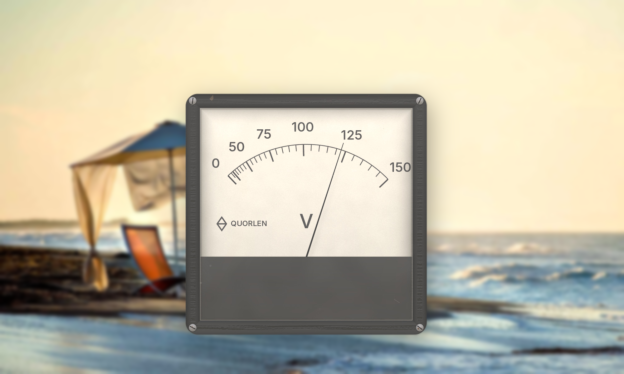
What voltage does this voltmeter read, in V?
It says 122.5 V
